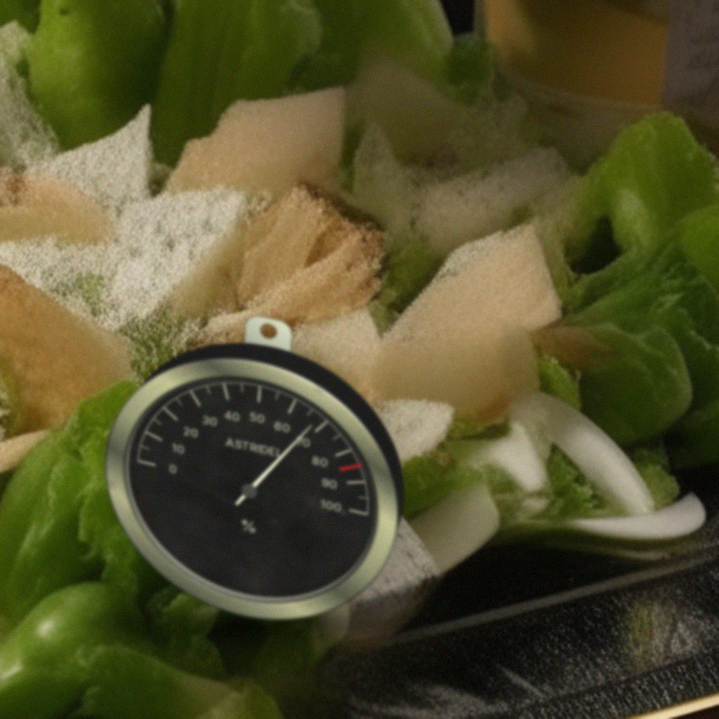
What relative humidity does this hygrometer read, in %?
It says 67.5 %
